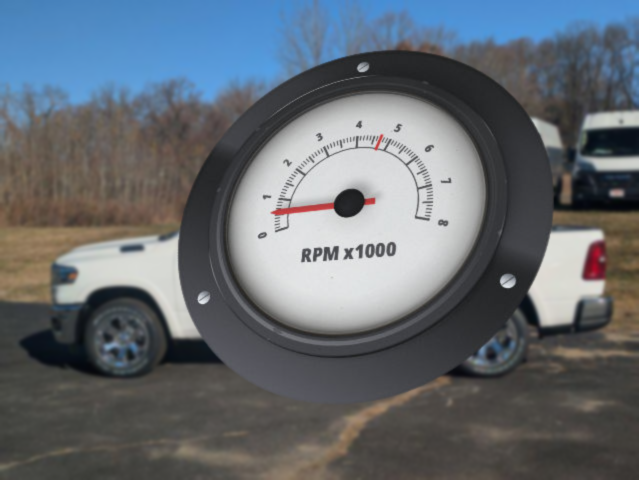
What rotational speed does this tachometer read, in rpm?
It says 500 rpm
